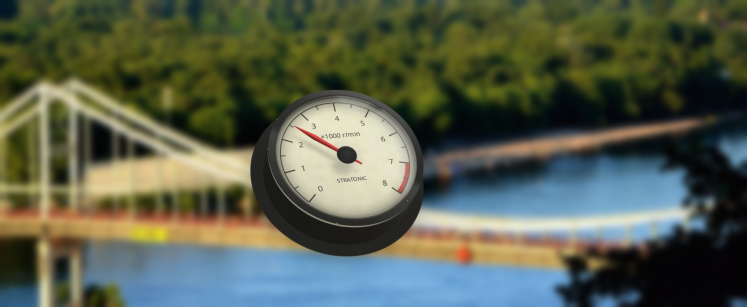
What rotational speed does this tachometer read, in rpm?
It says 2500 rpm
